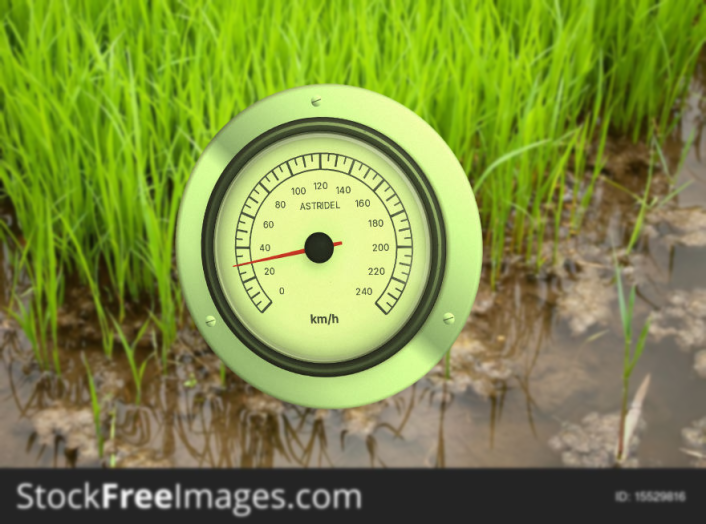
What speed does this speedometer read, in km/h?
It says 30 km/h
